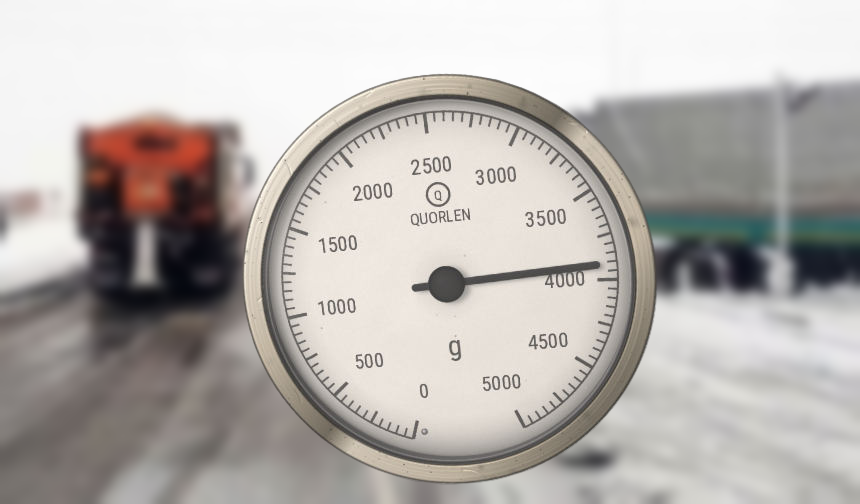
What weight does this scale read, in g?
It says 3900 g
